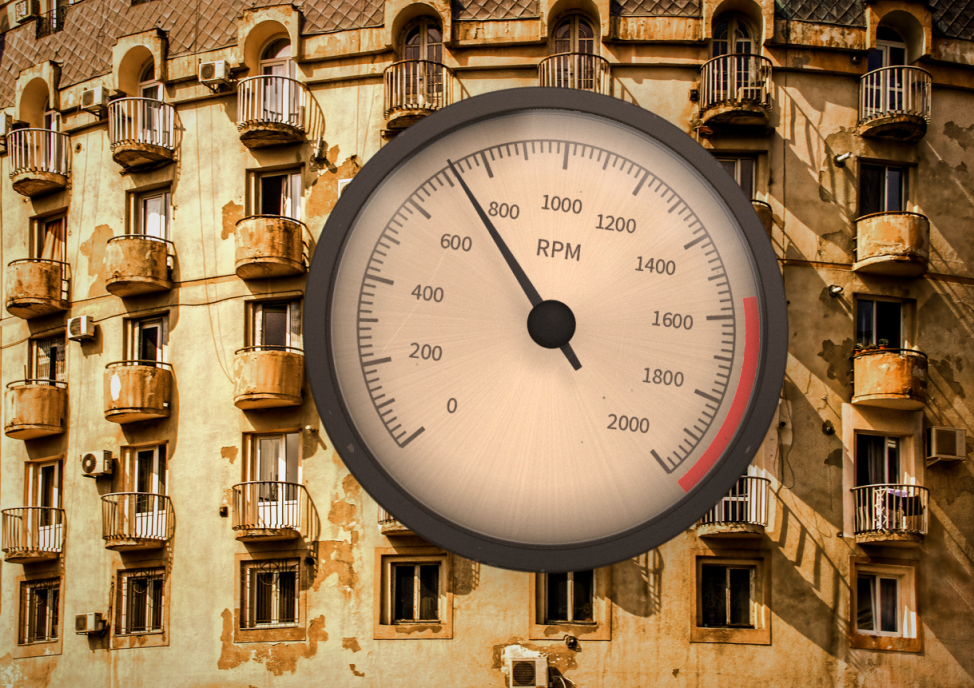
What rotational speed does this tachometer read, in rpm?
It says 720 rpm
